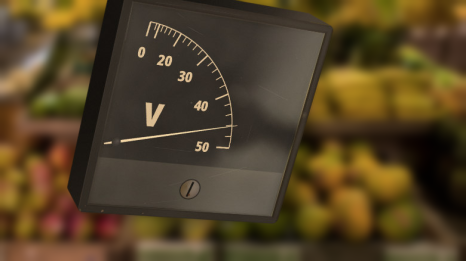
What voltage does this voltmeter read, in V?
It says 46 V
